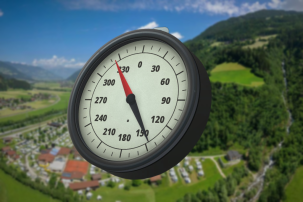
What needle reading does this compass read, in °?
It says 325 °
